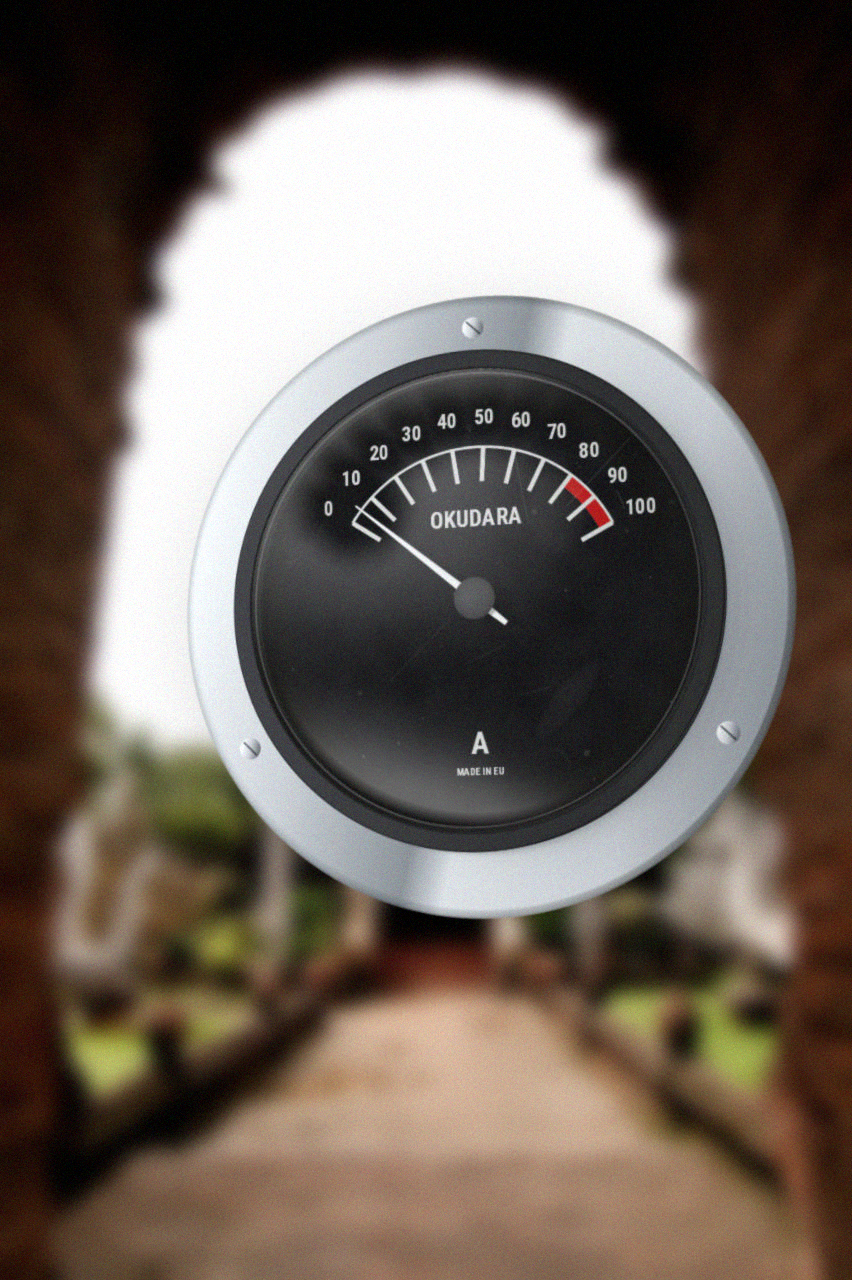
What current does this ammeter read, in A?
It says 5 A
